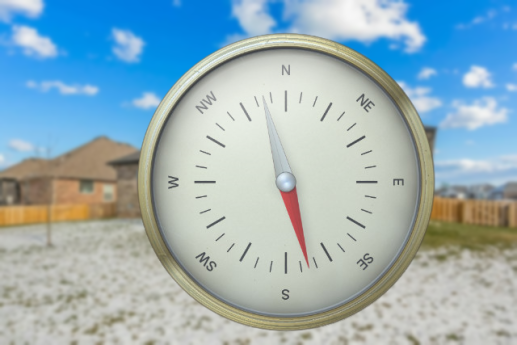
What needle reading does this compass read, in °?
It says 165 °
